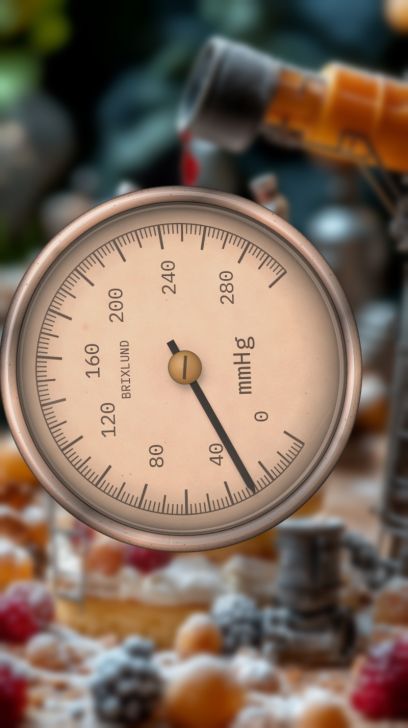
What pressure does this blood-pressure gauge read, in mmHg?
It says 30 mmHg
